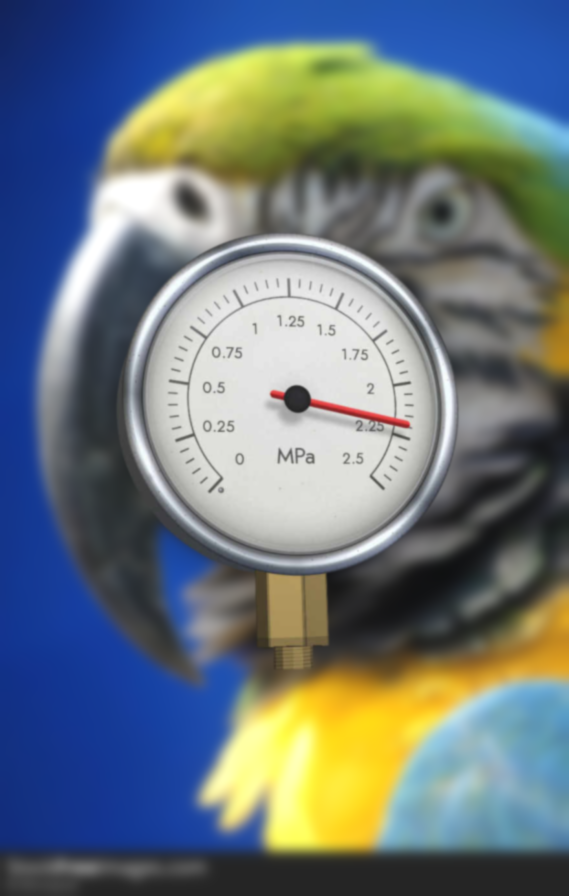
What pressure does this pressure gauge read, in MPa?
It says 2.2 MPa
